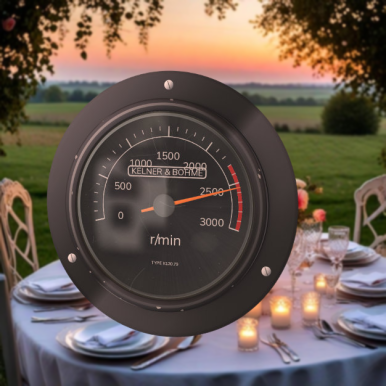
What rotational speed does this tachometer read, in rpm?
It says 2550 rpm
